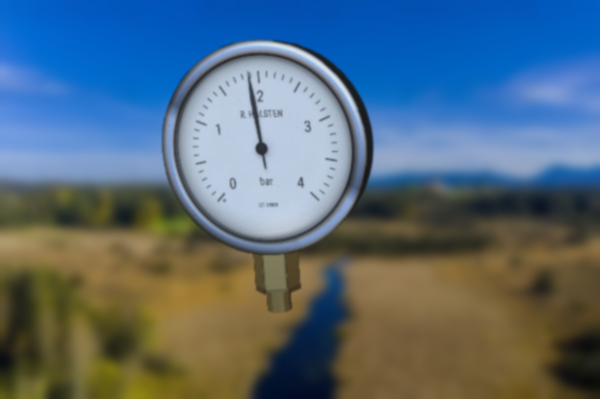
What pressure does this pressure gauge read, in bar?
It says 1.9 bar
